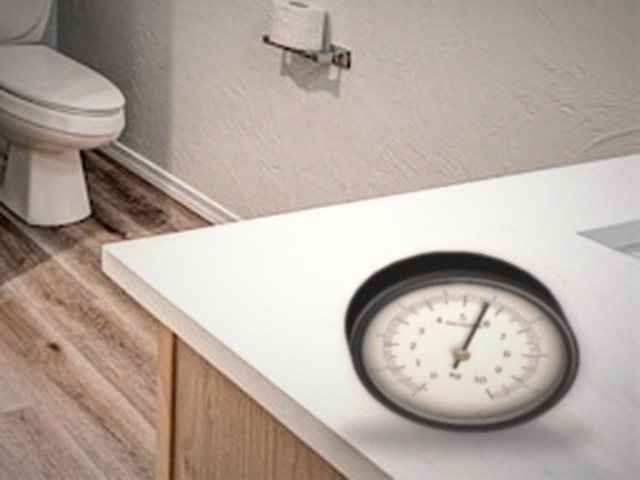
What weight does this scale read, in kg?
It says 5.5 kg
